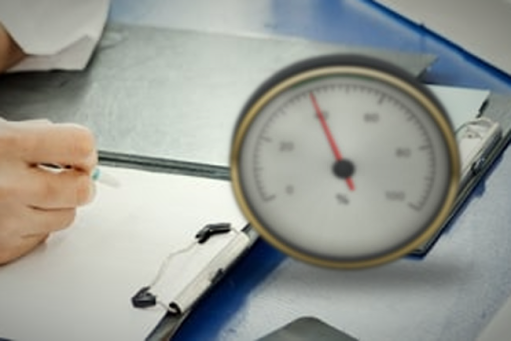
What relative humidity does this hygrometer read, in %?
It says 40 %
